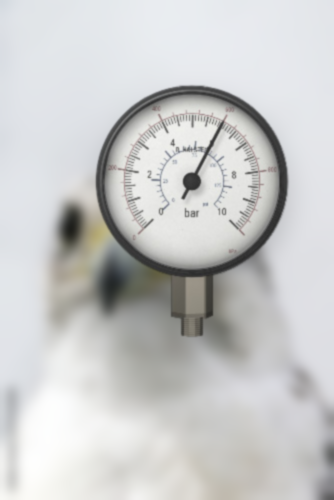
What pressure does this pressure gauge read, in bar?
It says 6 bar
